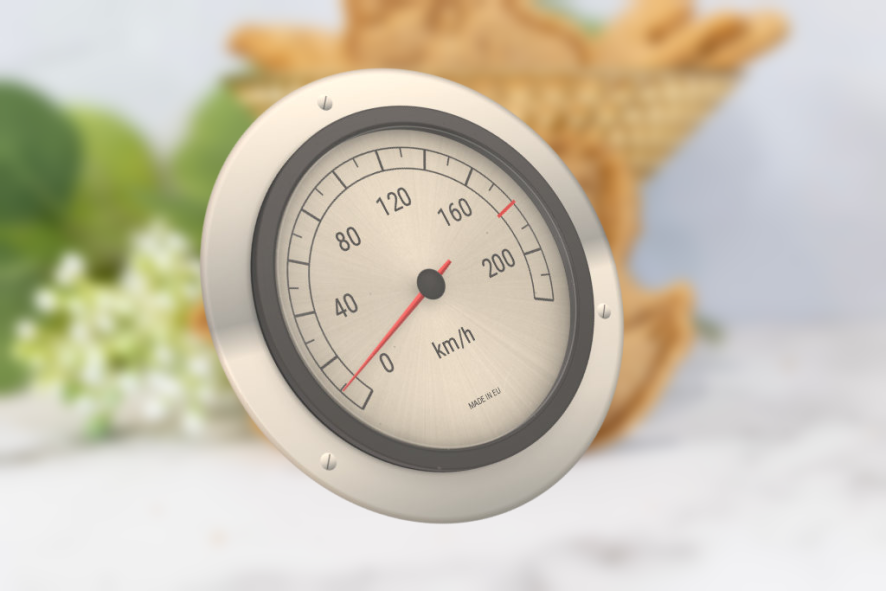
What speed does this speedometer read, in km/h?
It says 10 km/h
